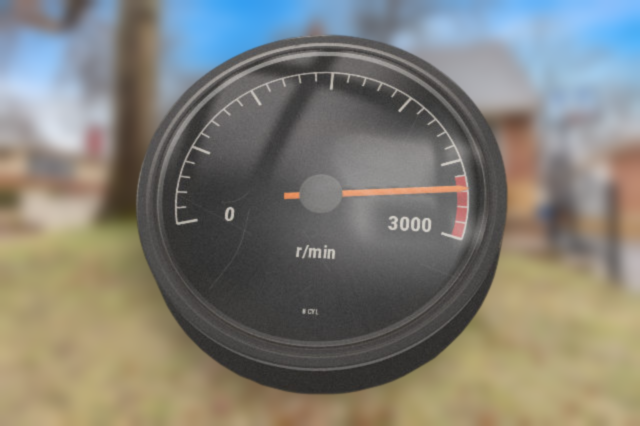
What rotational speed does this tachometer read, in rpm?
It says 2700 rpm
